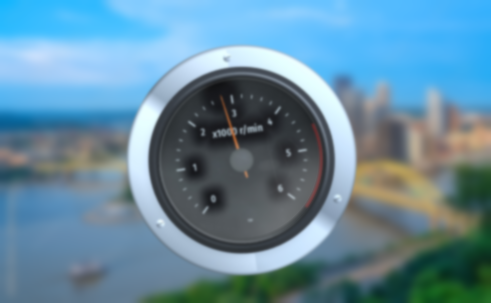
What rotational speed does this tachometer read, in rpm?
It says 2800 rpm
